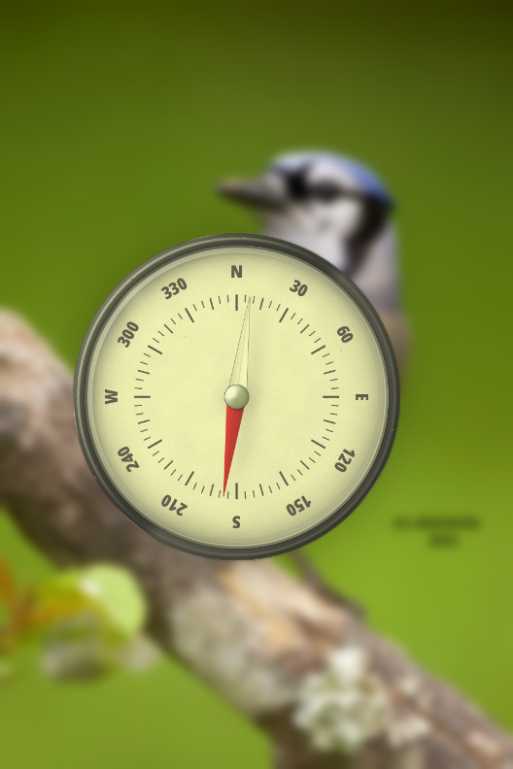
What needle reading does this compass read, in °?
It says 187.5 °
